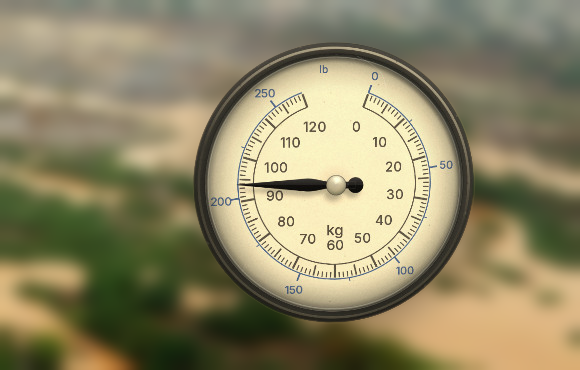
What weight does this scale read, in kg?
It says 94 kg
